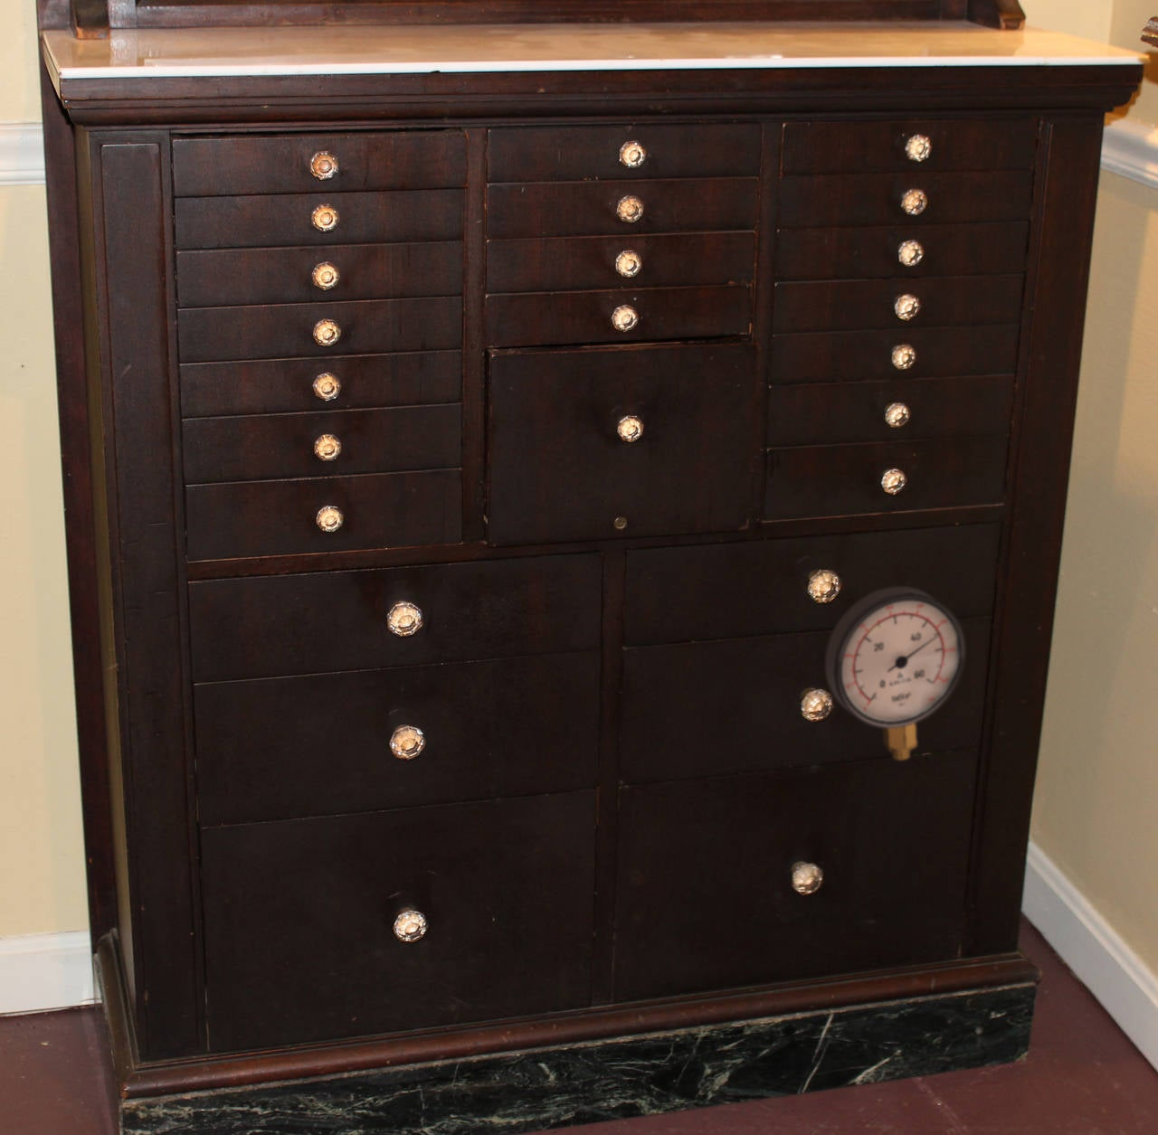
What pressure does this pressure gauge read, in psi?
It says 45 psi
